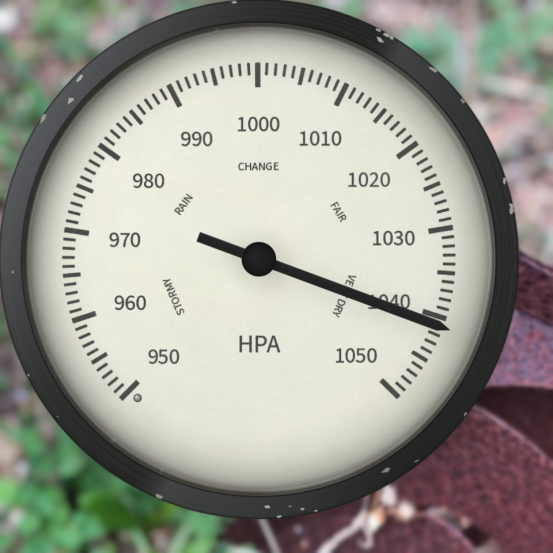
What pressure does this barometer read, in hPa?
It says 1041 hPa
